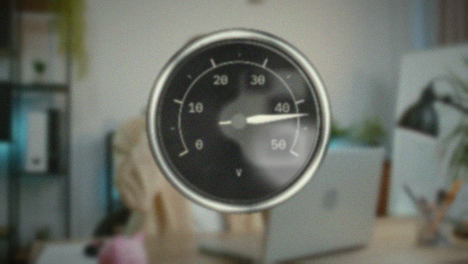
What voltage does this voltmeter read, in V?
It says 42.5 V
